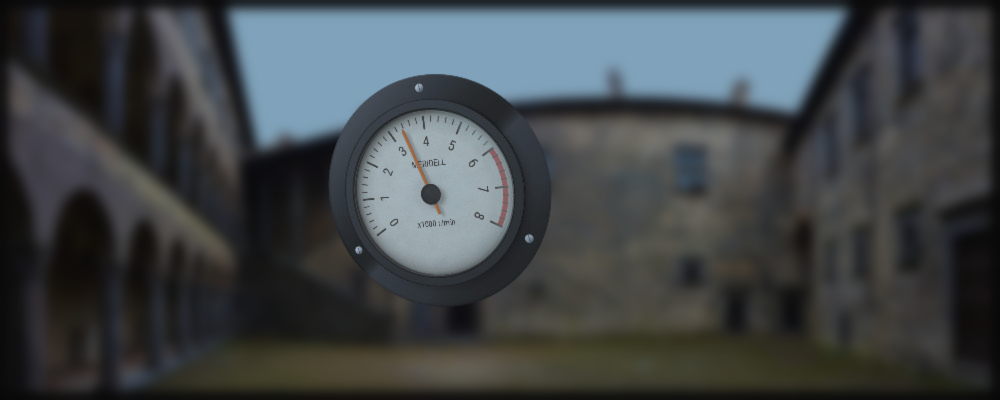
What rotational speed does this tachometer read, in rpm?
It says 3400 rpm
